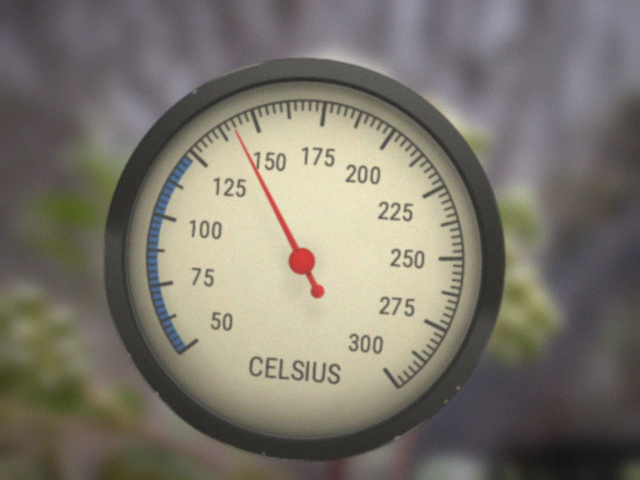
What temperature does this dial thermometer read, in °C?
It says 142.5 °C
